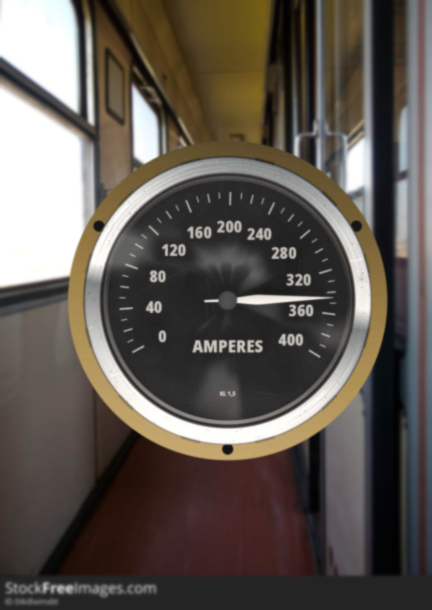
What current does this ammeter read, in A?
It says 345 A
